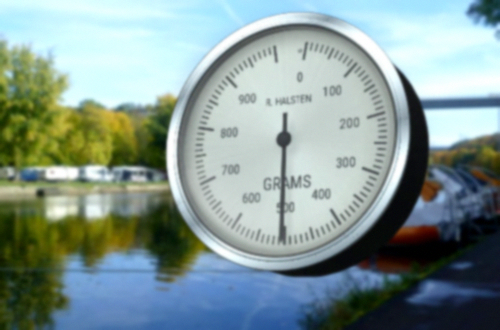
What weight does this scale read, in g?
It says 500 g
